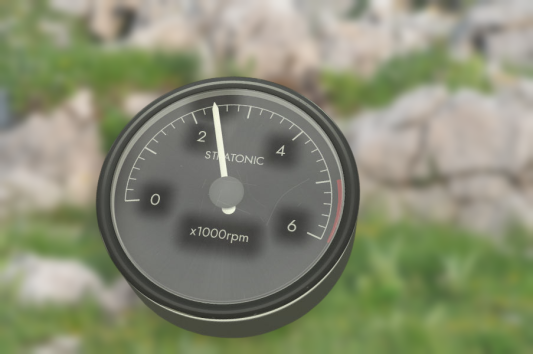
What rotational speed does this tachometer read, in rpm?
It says 2400 rpm
